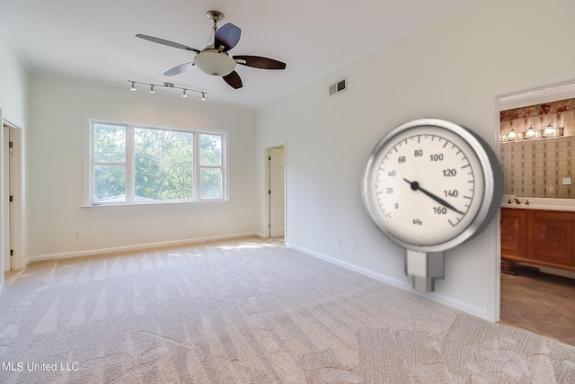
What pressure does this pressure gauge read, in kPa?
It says 150 kPa
